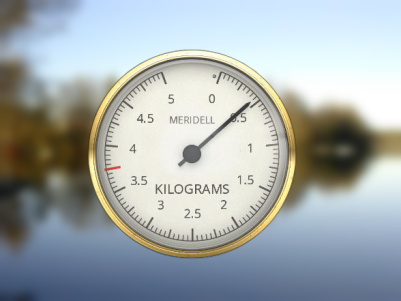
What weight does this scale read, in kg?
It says 0.45 kg
